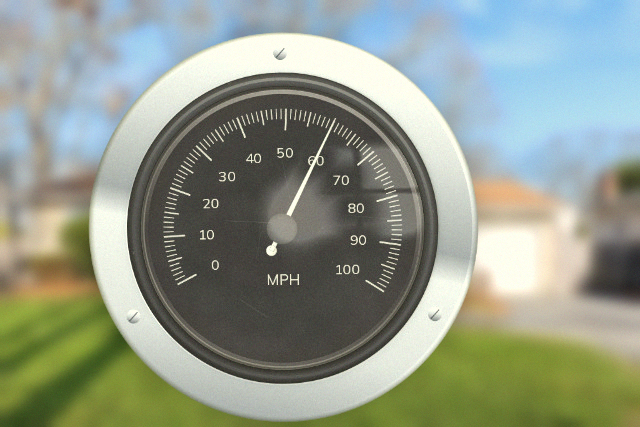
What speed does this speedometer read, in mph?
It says 60 mph
